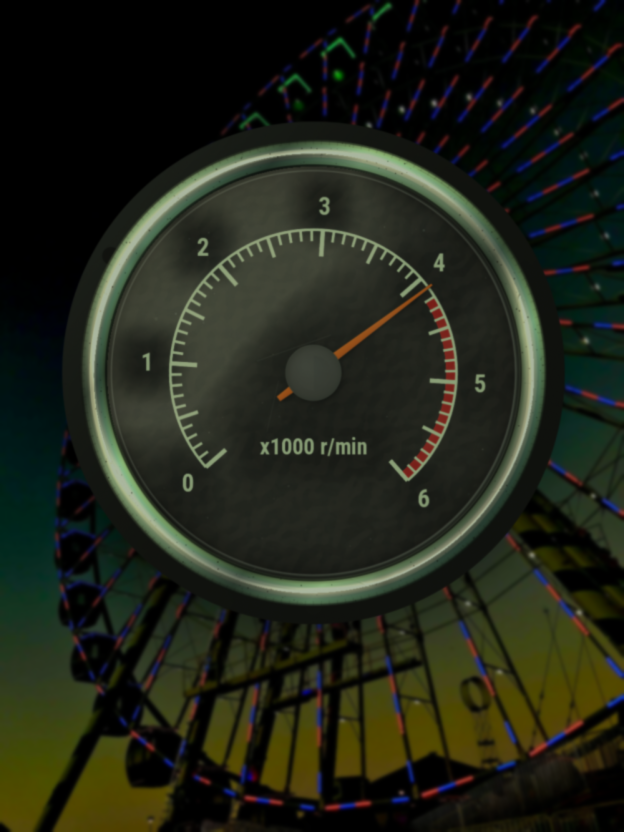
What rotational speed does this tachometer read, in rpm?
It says 4100 rpm
